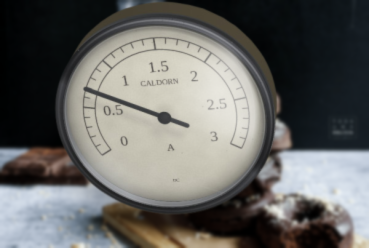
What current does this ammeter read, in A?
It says 0.7 A
